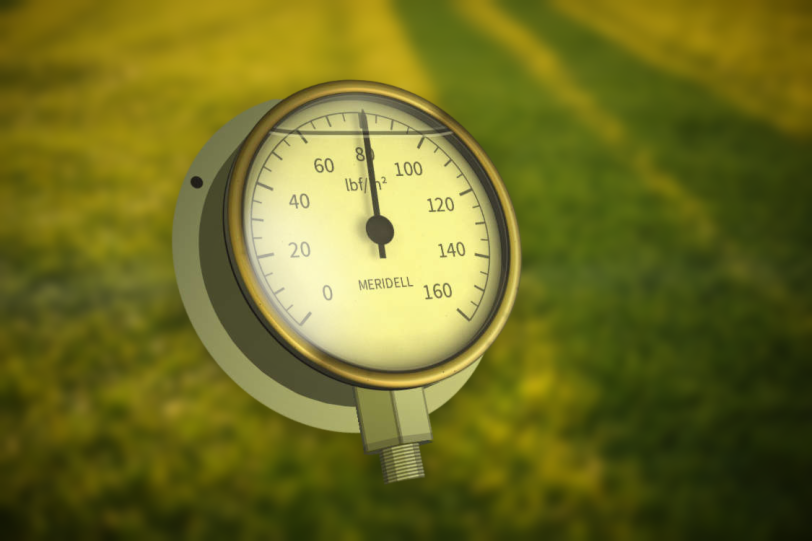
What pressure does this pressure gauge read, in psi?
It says 80 psi
